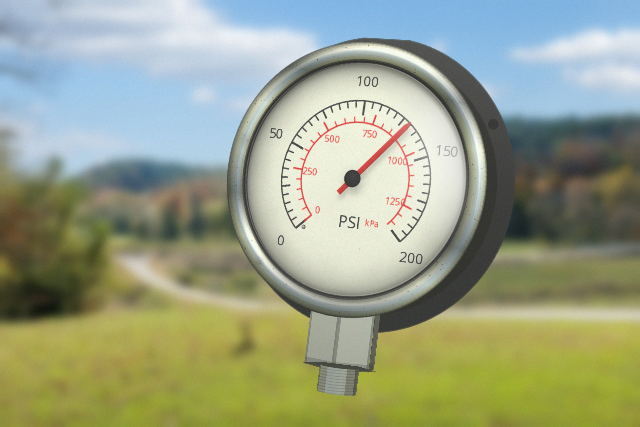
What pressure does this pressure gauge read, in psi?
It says 130 psi
